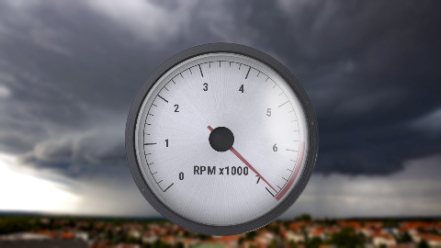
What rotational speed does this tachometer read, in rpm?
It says 6900 rpm
